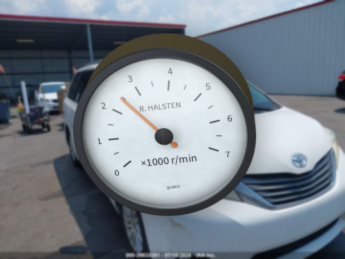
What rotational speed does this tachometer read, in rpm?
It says 2500 rpm
